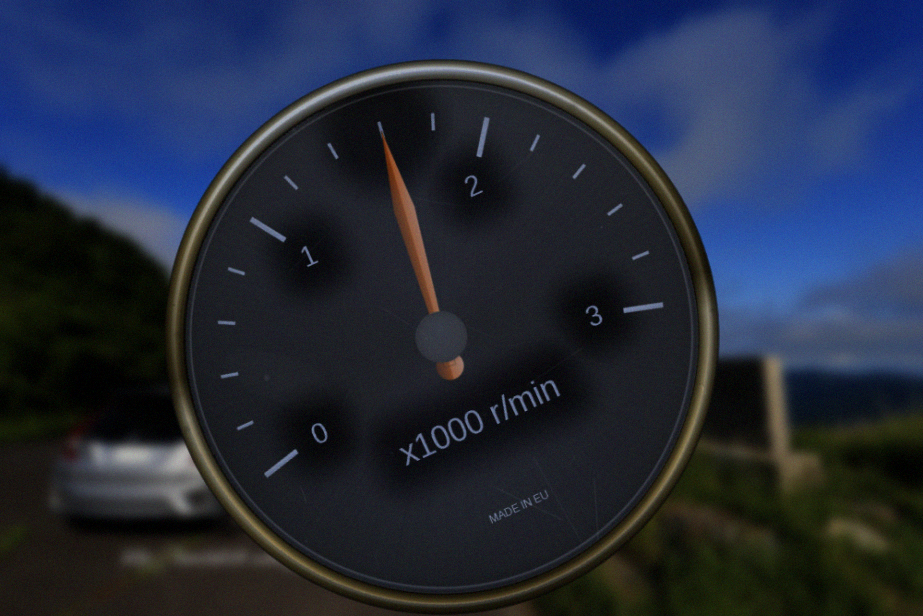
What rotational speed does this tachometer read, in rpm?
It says 1600 rpm
